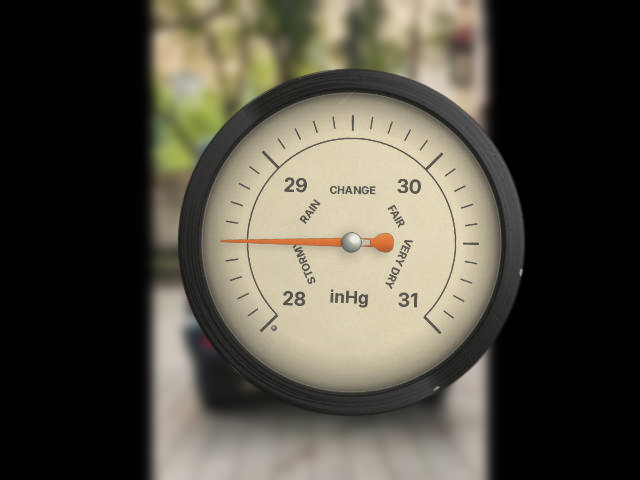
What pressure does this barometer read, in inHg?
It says 28.5 inHg
